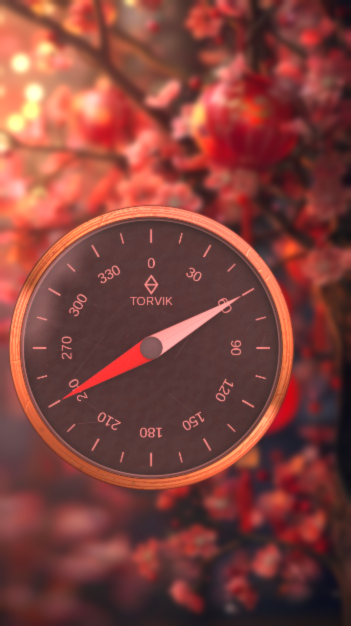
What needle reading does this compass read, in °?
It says 240 °
